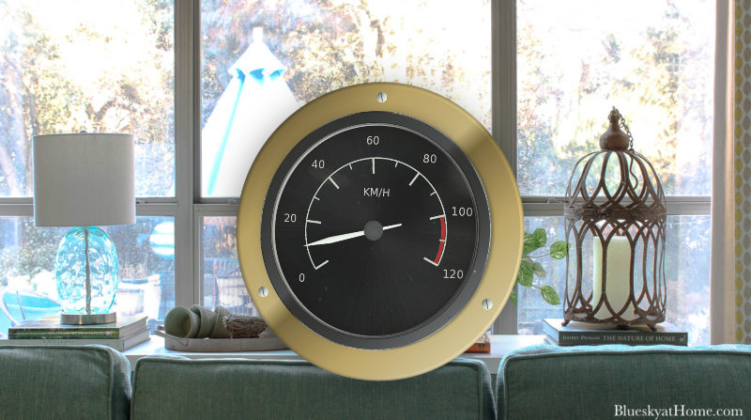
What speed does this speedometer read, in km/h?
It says 10 km/h
